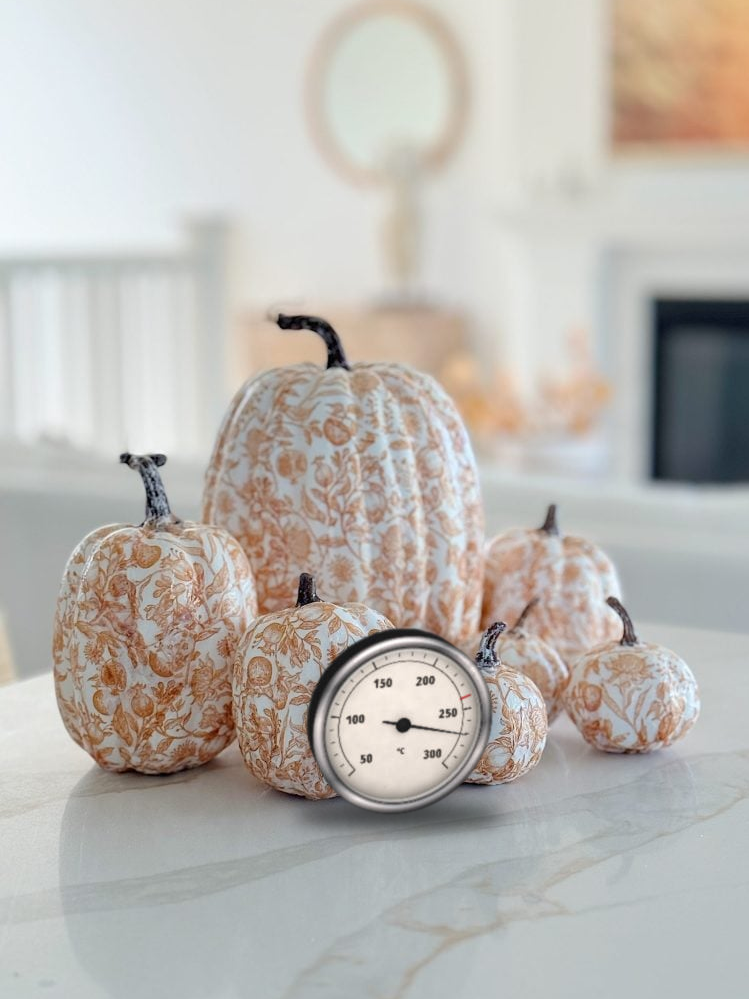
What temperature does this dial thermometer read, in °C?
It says 270 °C
